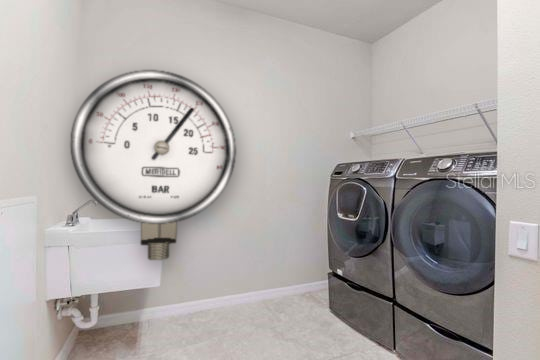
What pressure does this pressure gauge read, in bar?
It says 17 bar
